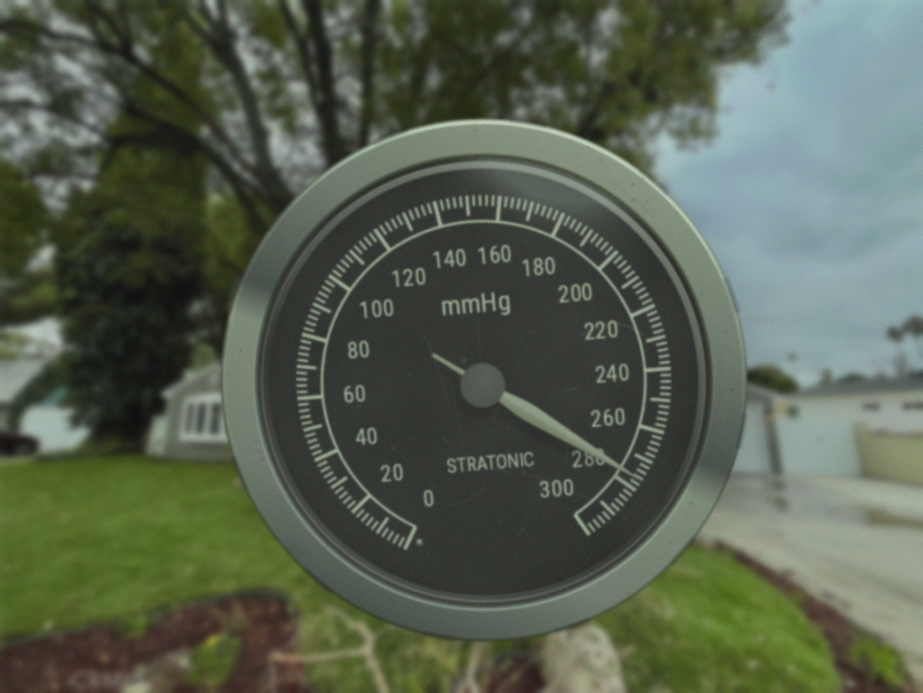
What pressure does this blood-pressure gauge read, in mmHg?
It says 276 mmHg
